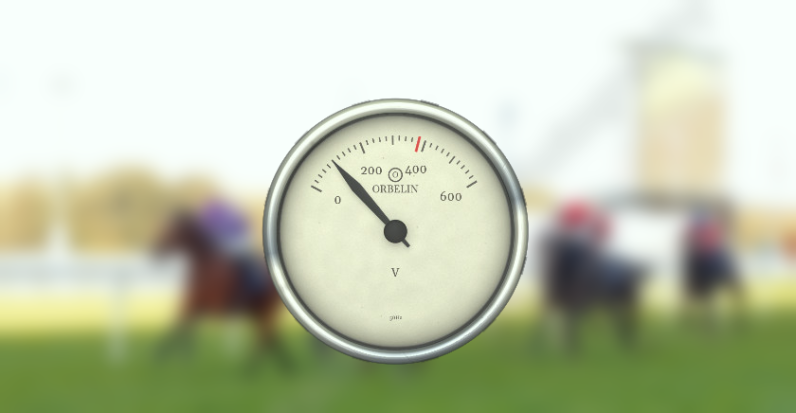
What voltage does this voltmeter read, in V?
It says 100 V
